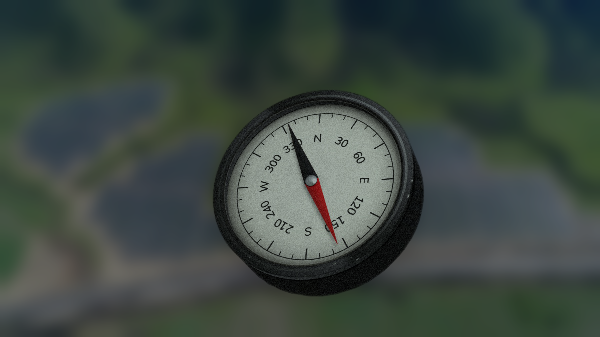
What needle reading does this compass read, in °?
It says 155 °
